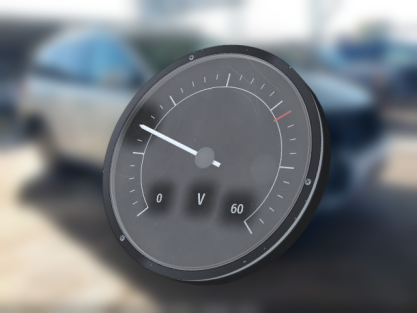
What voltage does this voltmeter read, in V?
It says 14 V
